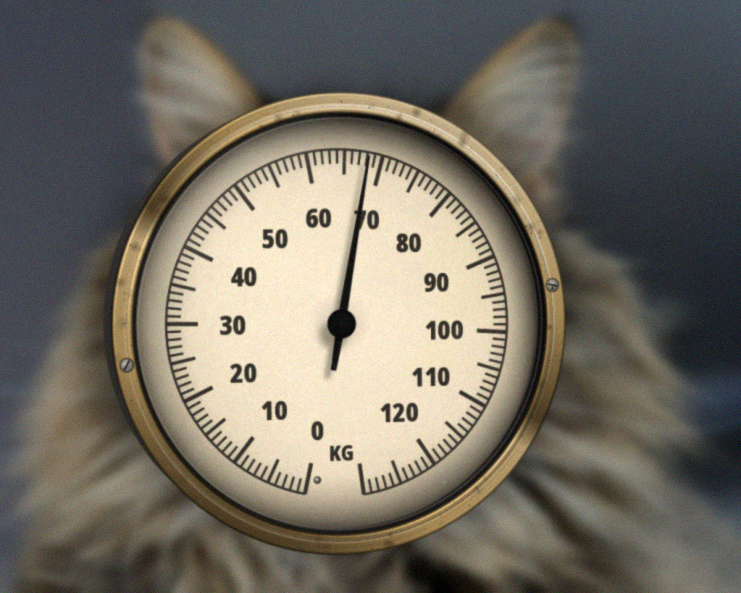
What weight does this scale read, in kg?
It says 68 kg
